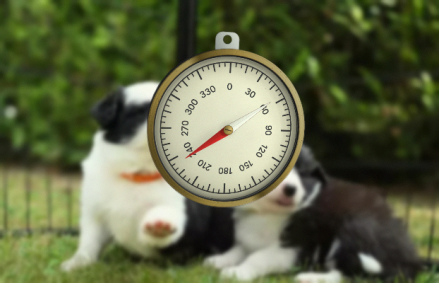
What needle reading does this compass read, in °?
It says 235 °
